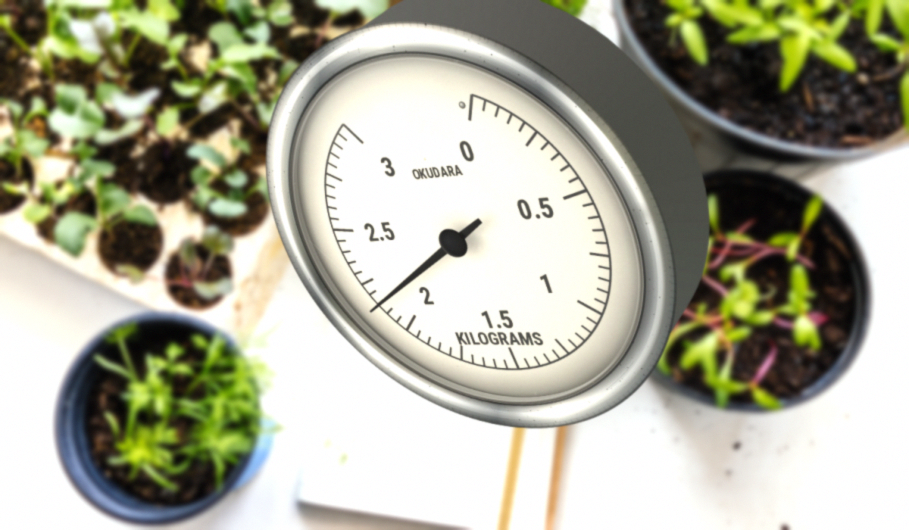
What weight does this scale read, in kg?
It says 2.15 kg
